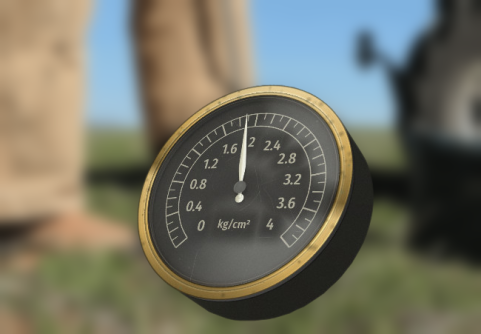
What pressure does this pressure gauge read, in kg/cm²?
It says 1.9 kg/cm²
